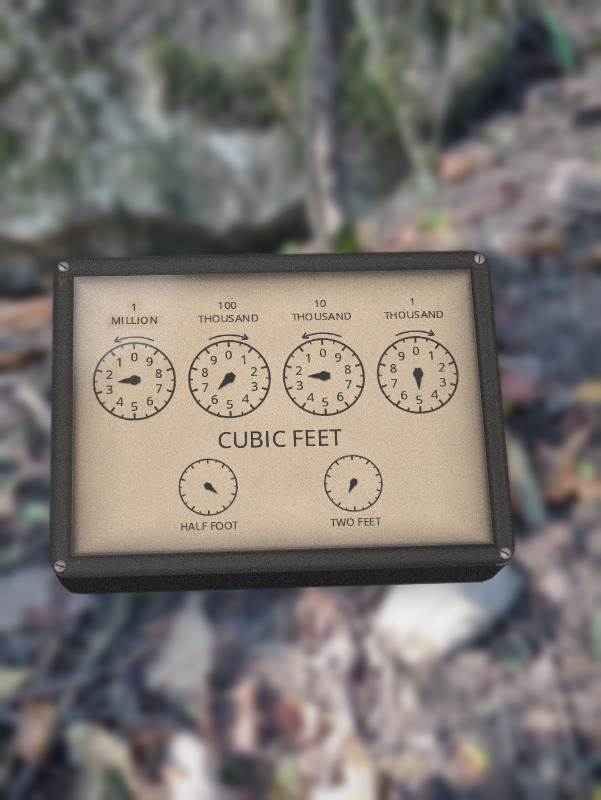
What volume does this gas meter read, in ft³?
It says 262500 ft³
